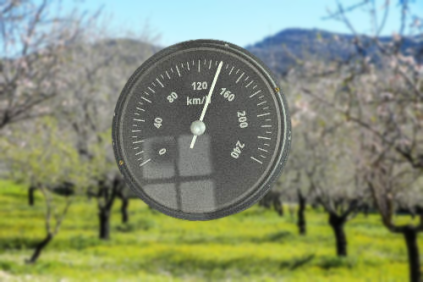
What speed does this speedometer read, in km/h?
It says 140 km/h
